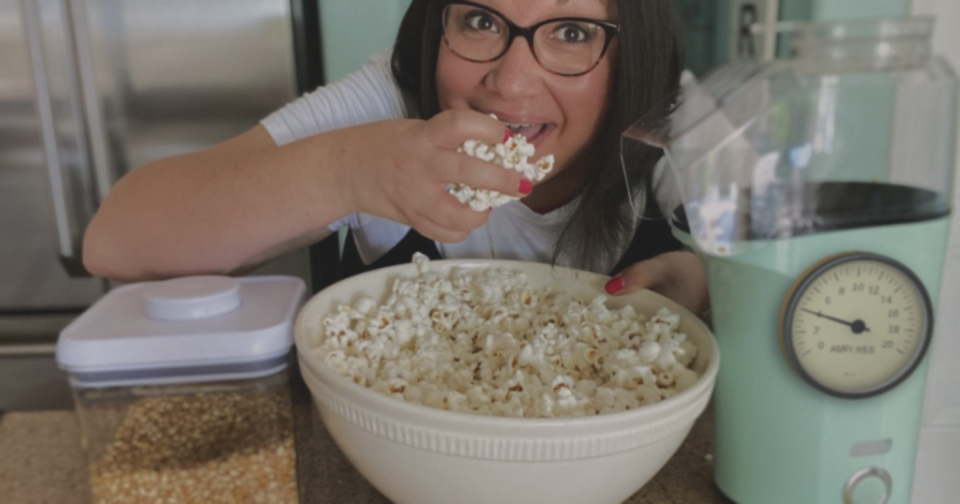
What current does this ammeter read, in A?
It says 4 A
